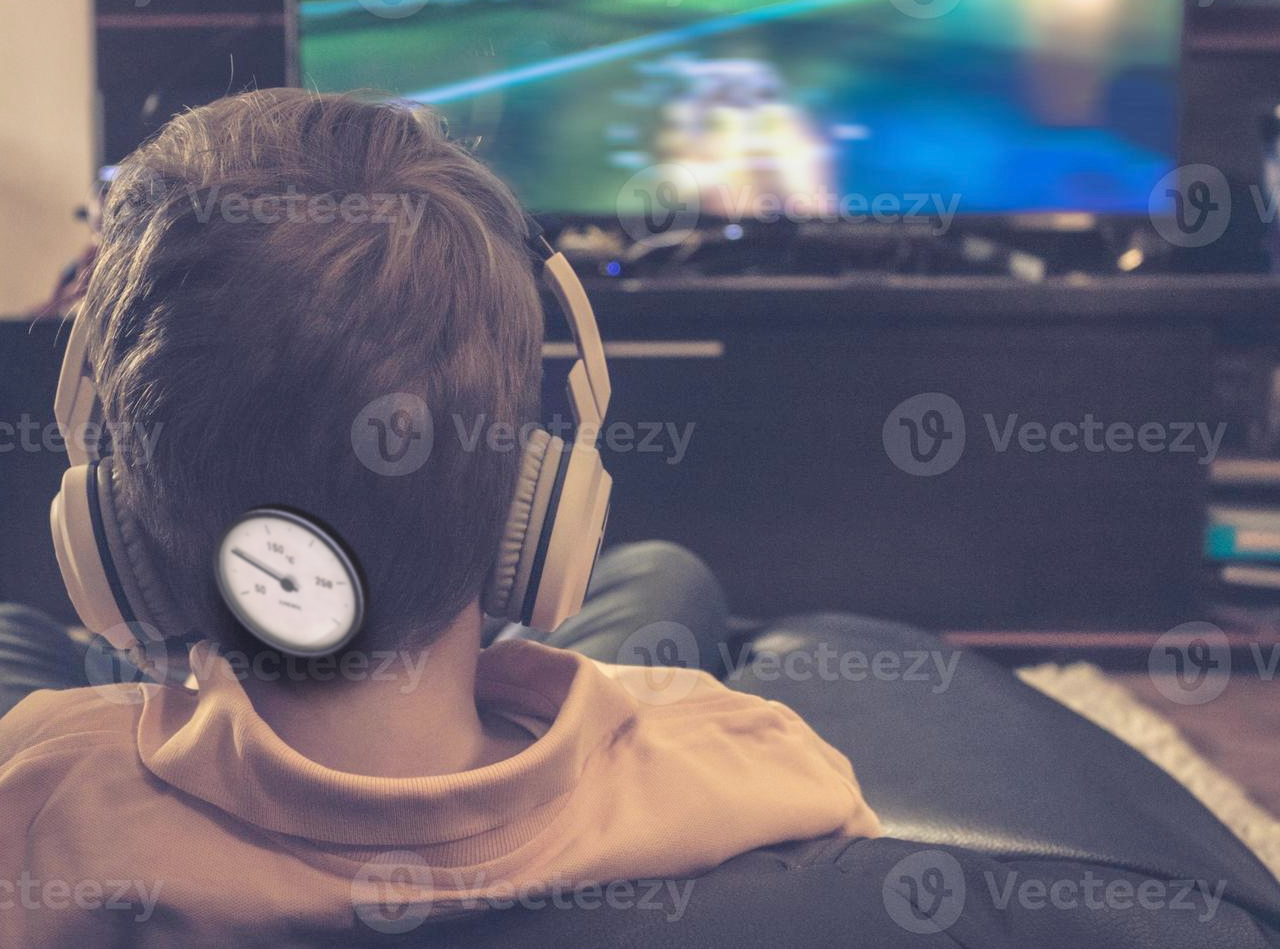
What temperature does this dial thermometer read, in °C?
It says 100 °C
